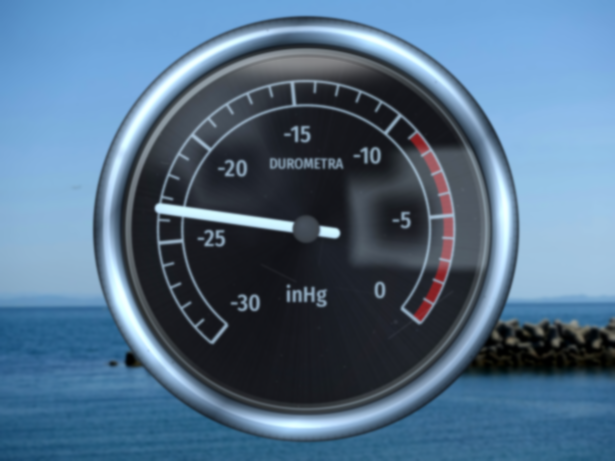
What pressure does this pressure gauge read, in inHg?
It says -23.5 inHg
